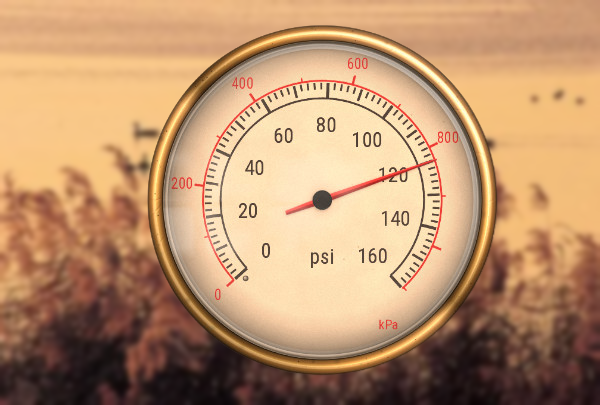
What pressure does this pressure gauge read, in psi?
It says 120 psi
